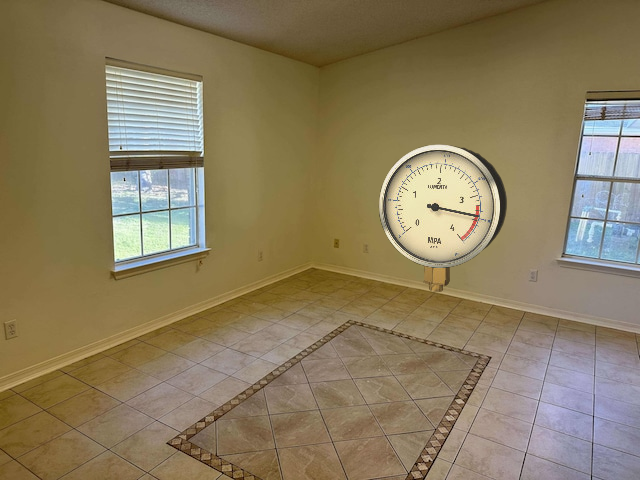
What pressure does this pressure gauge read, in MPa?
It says 3.4 MPa
